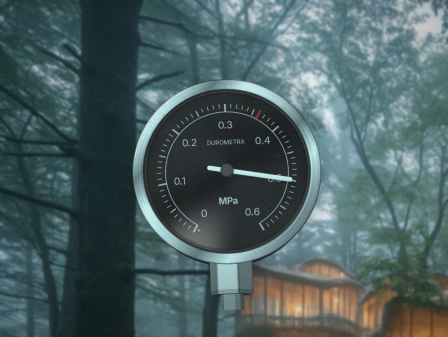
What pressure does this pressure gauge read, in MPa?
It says 0.5 MPa
